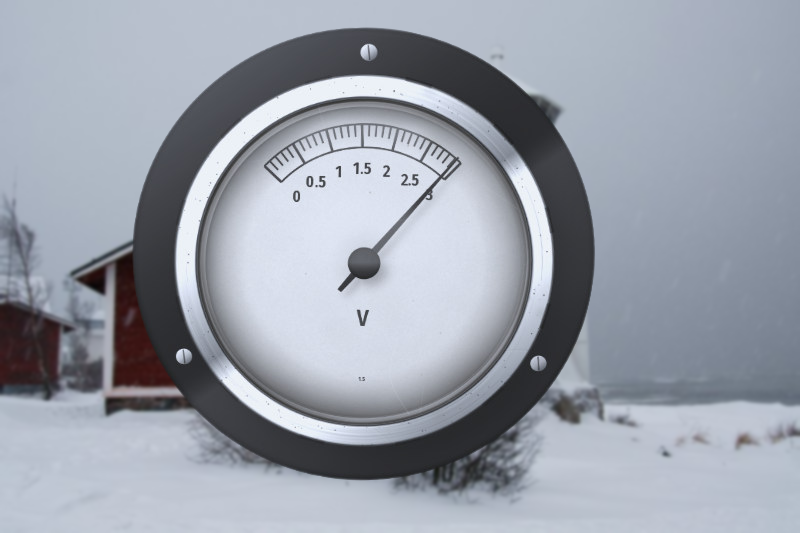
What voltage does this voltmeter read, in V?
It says 2.9 V
